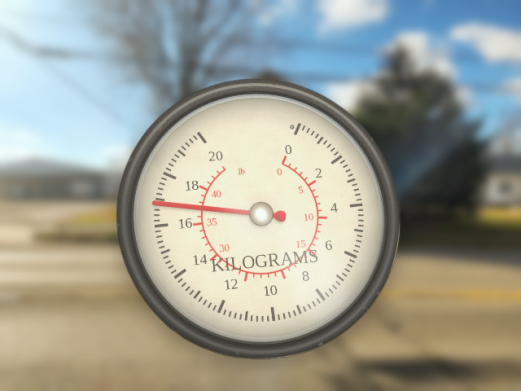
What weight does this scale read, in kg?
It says 16.8 kg
